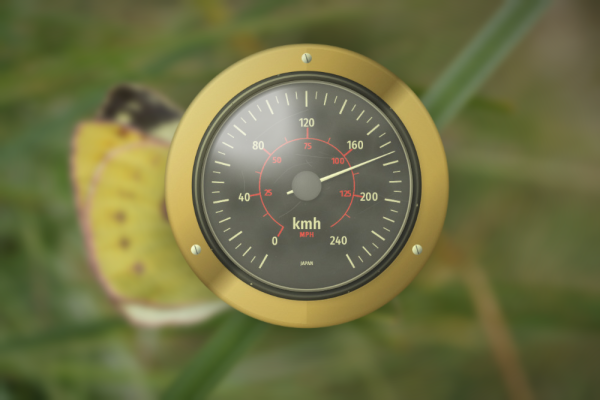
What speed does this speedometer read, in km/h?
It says 175 km/h
